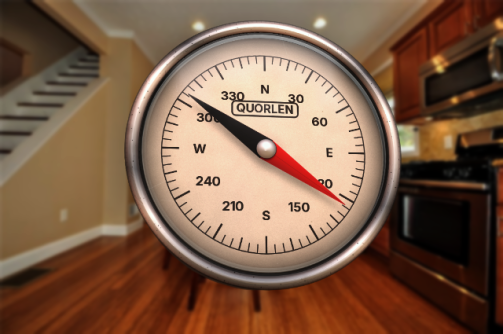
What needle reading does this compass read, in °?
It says 125 °
